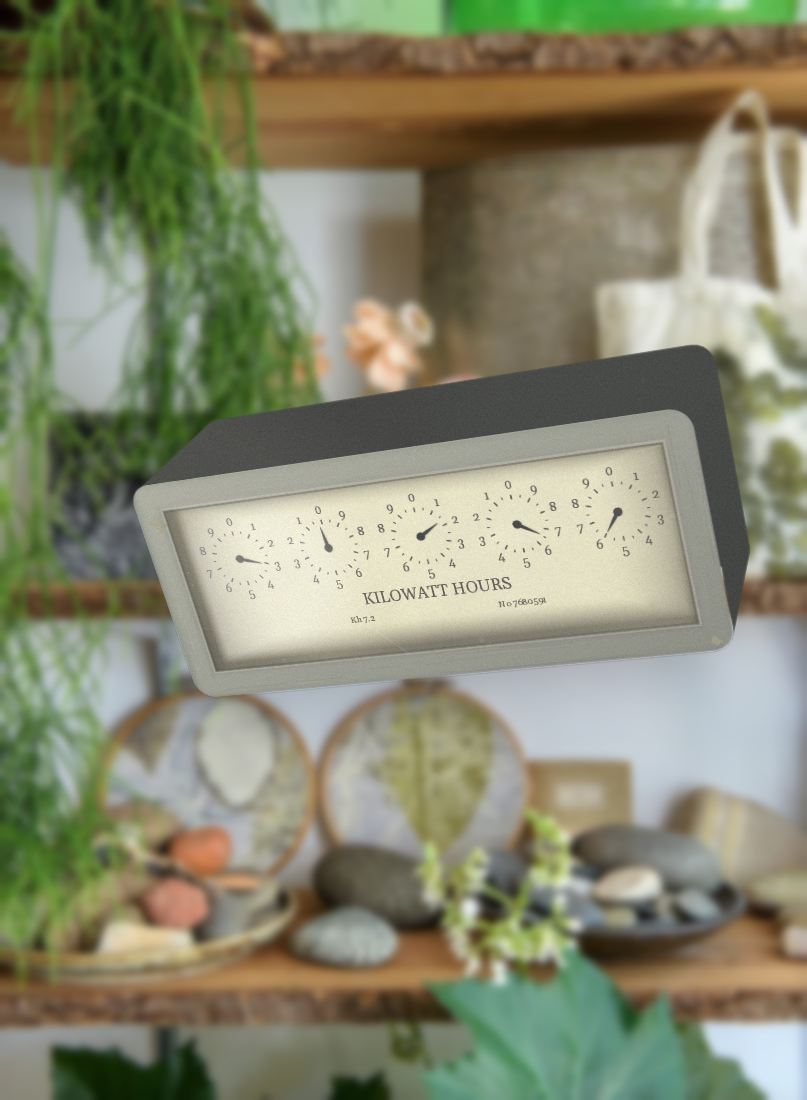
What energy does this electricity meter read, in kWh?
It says 30166 kWh
